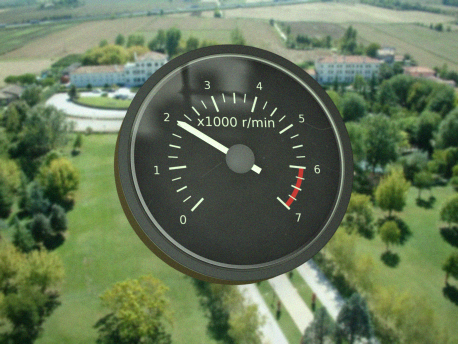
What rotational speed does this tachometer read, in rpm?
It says 2000 rpm
